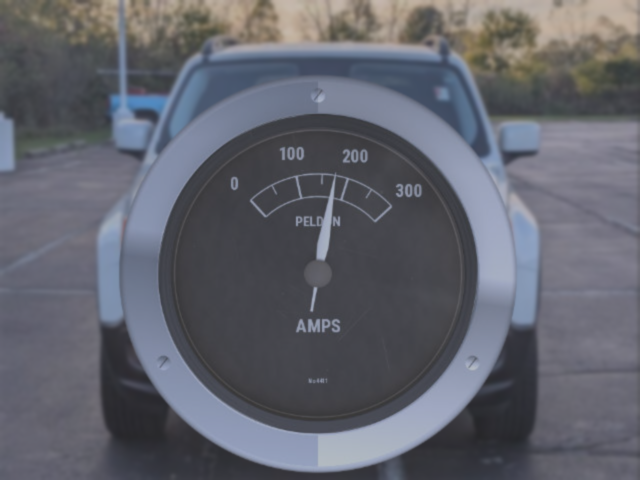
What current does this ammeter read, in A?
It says 175 A
